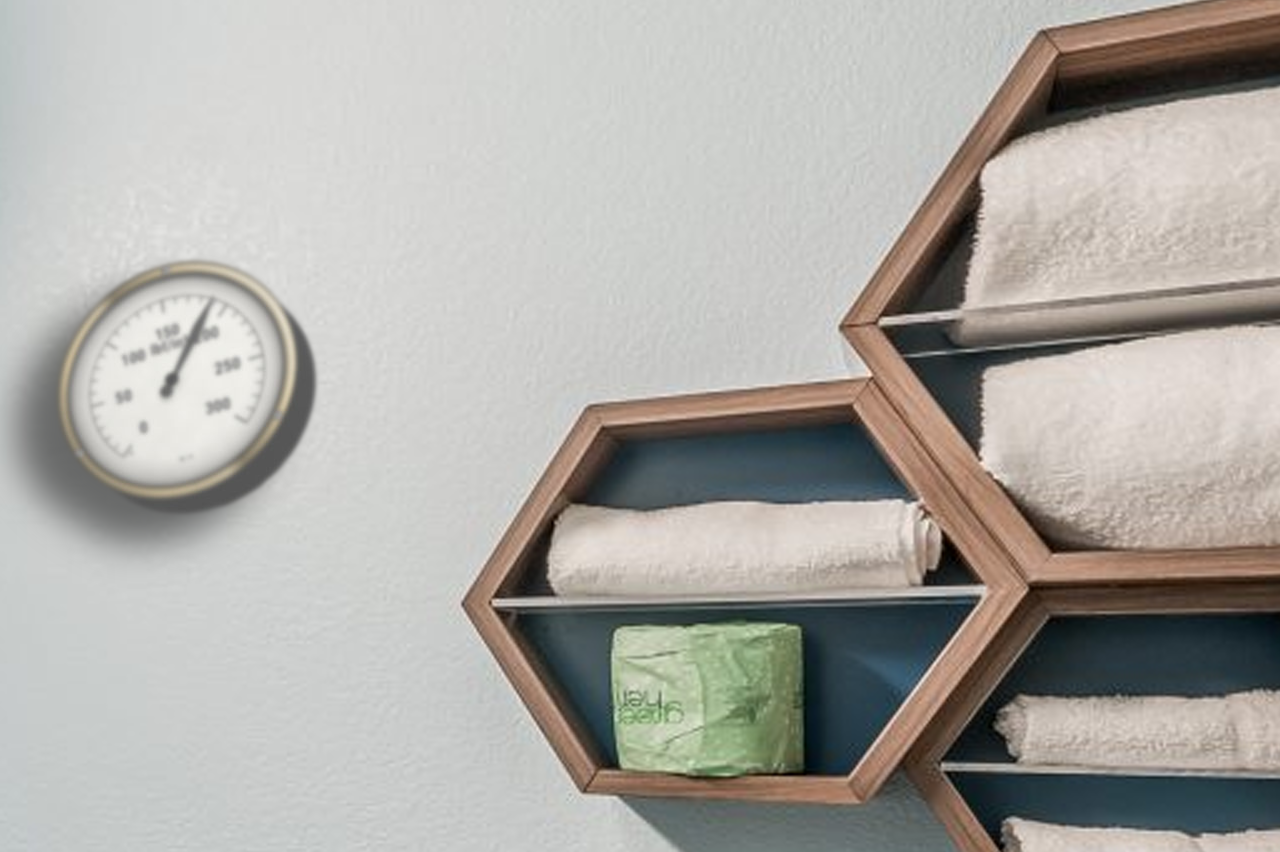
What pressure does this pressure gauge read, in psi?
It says 190 psi
